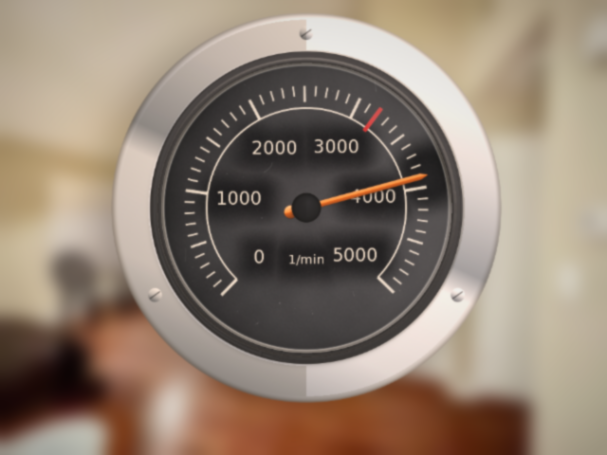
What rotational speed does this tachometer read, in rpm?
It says 3900 rpm
